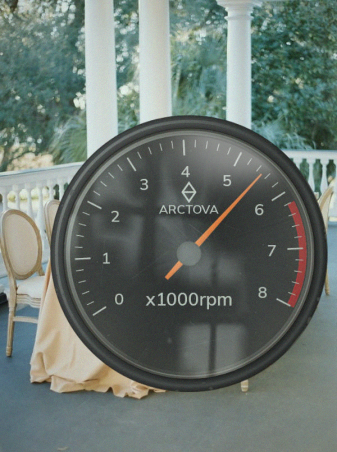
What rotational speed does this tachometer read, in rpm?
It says 5500 rpm
